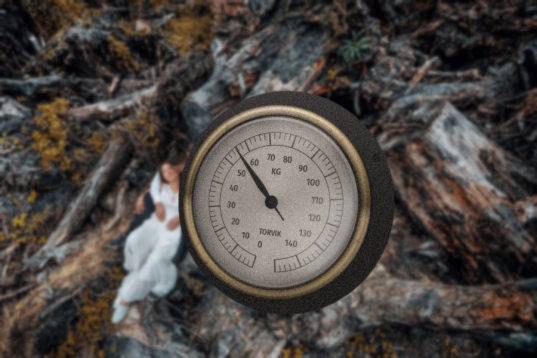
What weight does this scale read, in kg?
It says 56 kg
